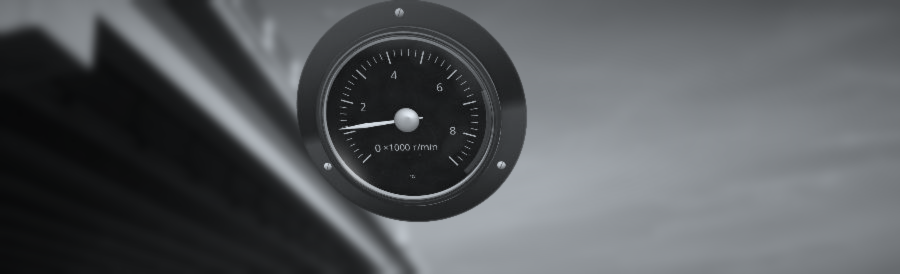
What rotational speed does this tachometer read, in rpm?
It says 1200 rpm
